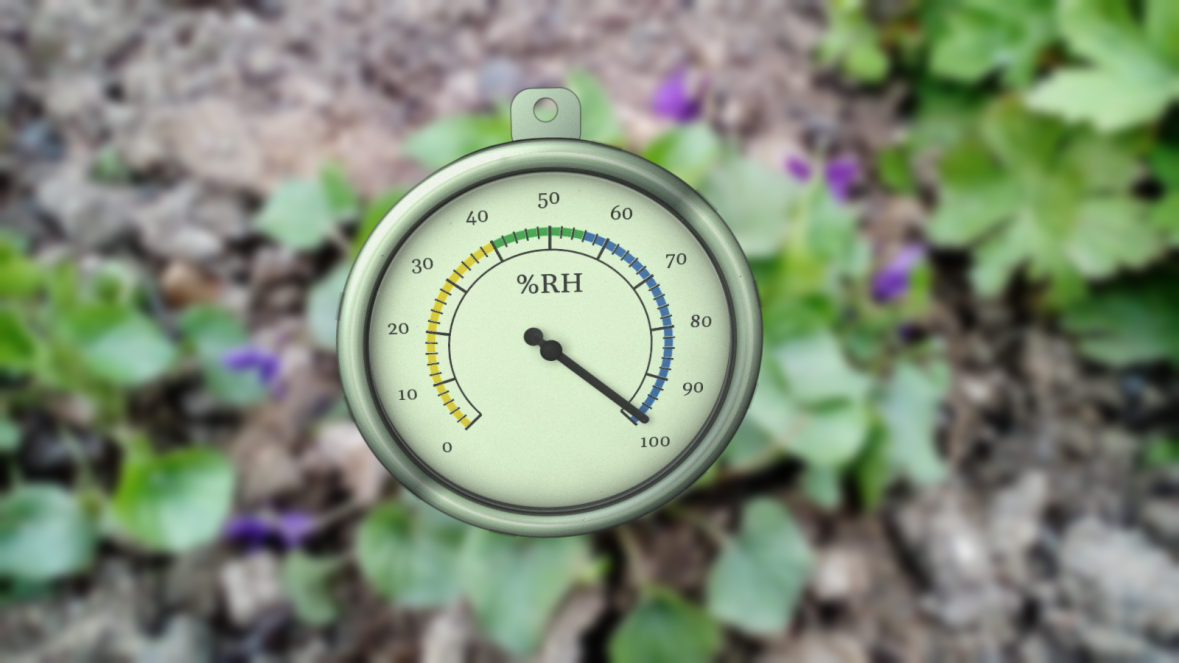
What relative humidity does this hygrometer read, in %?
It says 98 %
